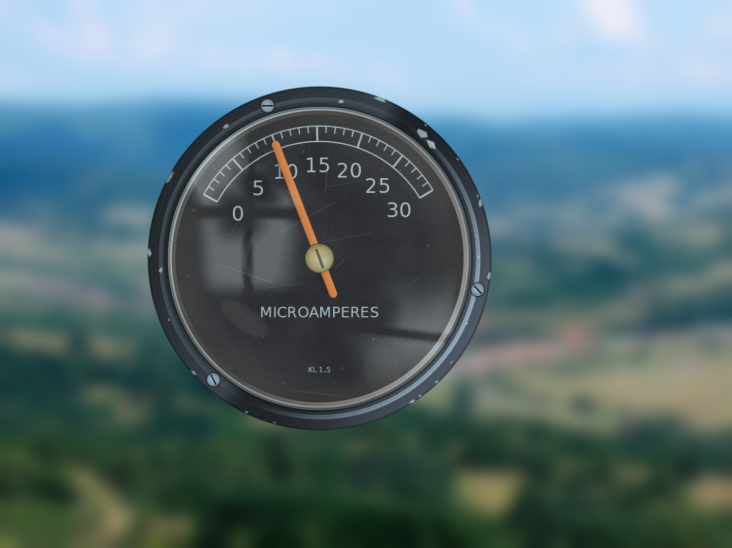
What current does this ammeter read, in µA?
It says 10 µA
